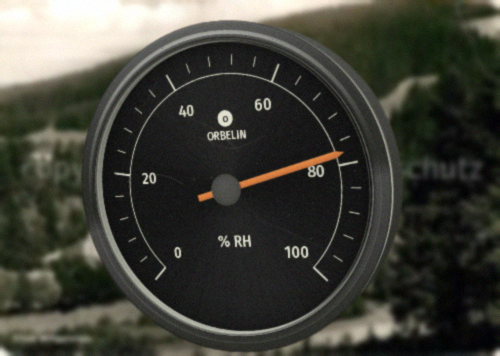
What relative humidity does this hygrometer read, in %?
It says 78 %
